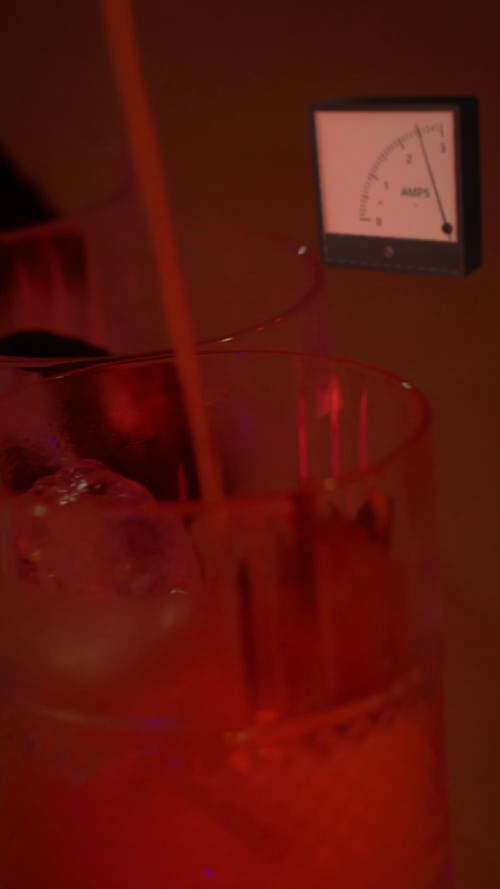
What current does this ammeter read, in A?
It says 2.5 A
